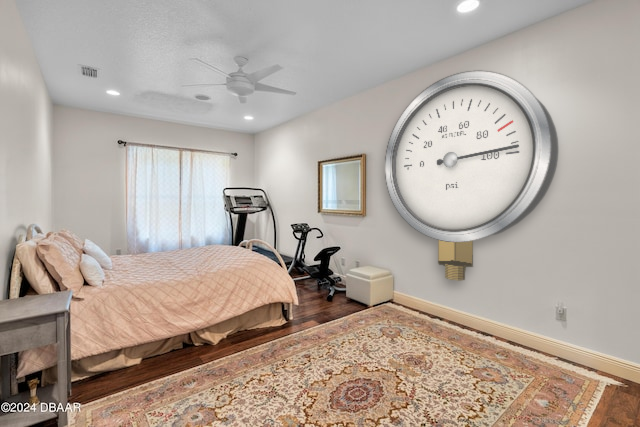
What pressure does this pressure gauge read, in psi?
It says 97.5 psi
